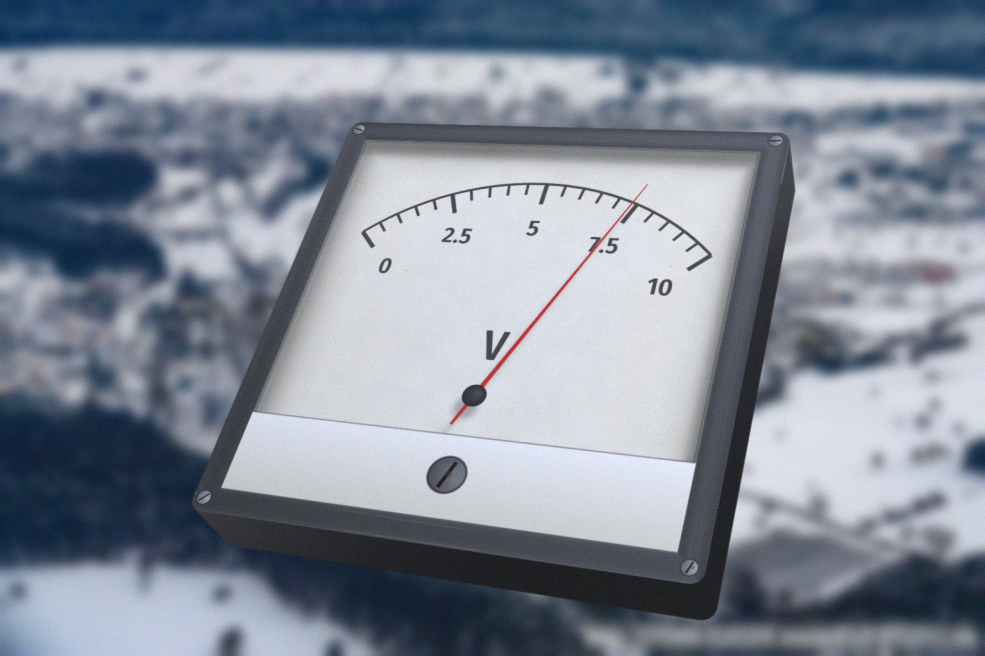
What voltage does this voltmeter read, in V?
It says 7.5 V
